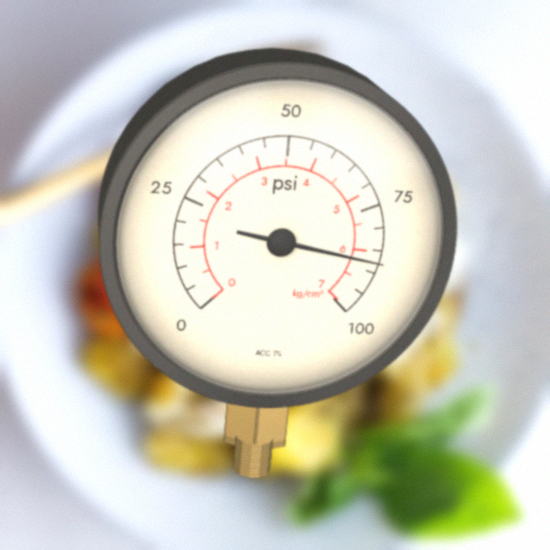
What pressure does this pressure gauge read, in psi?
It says 87.5 psi
